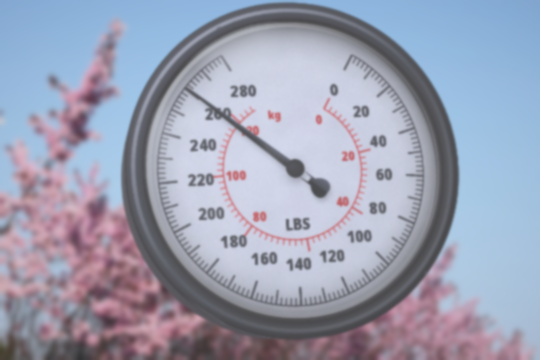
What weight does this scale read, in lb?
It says 260 lb
